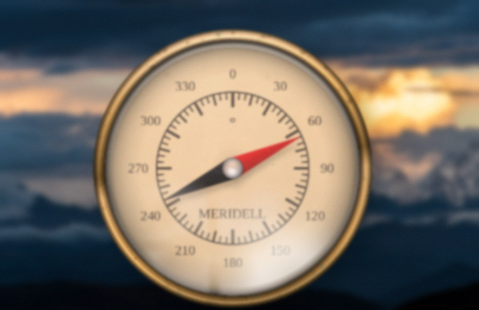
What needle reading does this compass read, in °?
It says 65 °
